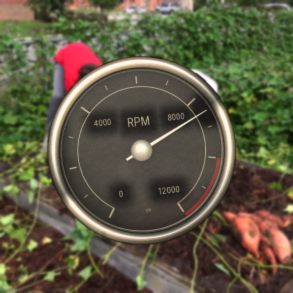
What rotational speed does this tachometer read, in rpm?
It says 8500 rpm
